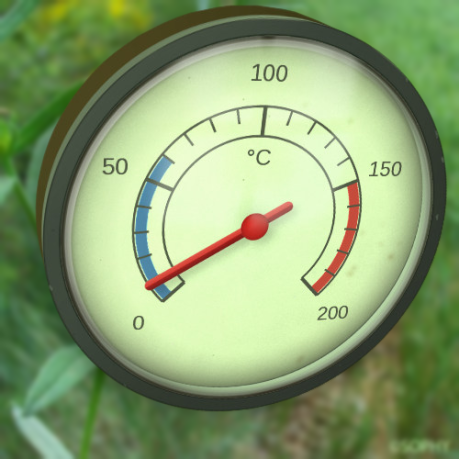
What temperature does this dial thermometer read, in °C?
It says 10 °C
